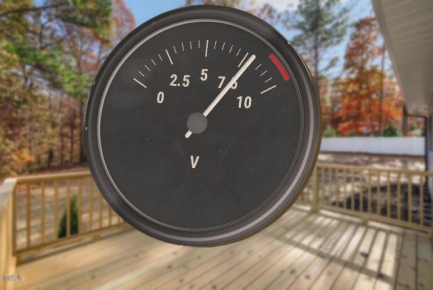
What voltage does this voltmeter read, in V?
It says 8 V
